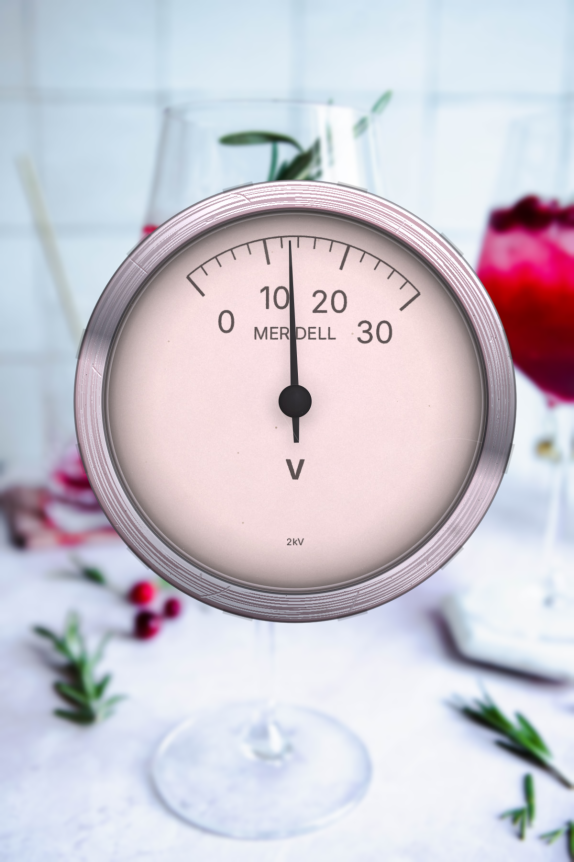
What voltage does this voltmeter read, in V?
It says 13 V
